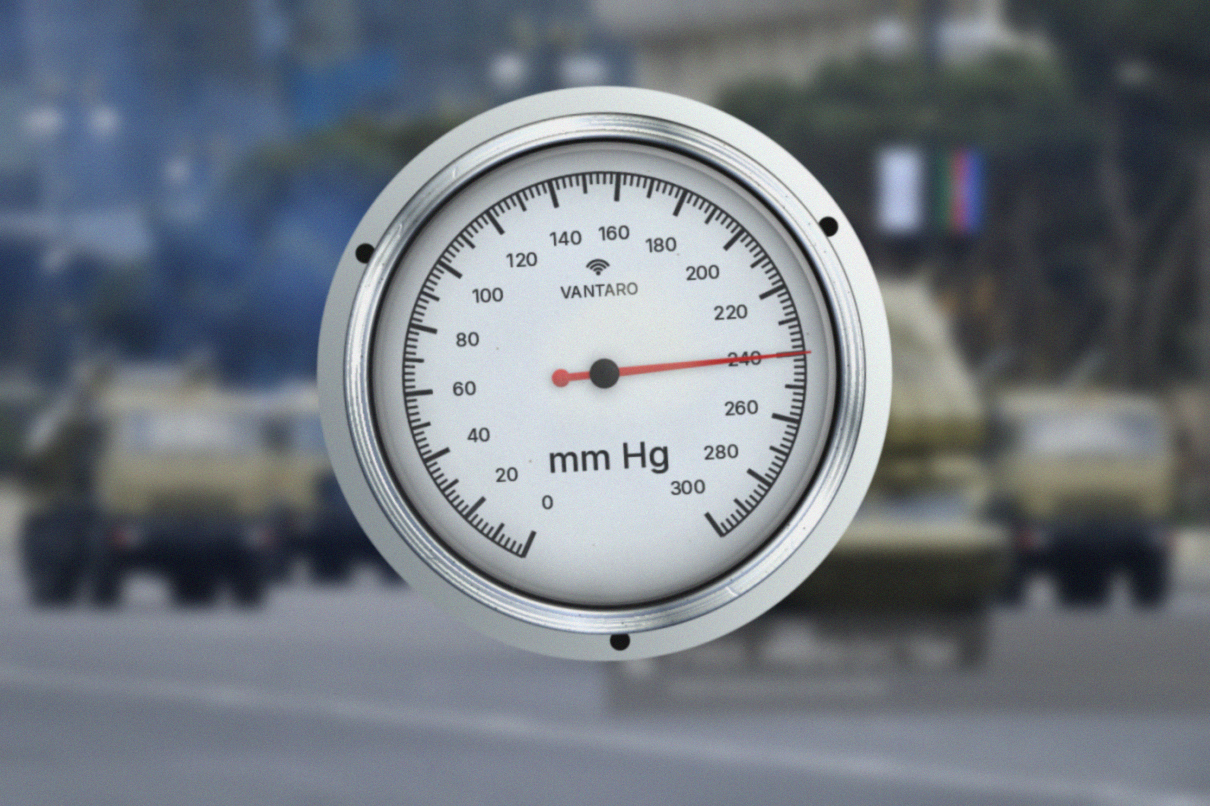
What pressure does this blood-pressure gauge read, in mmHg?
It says 240 mmHg
